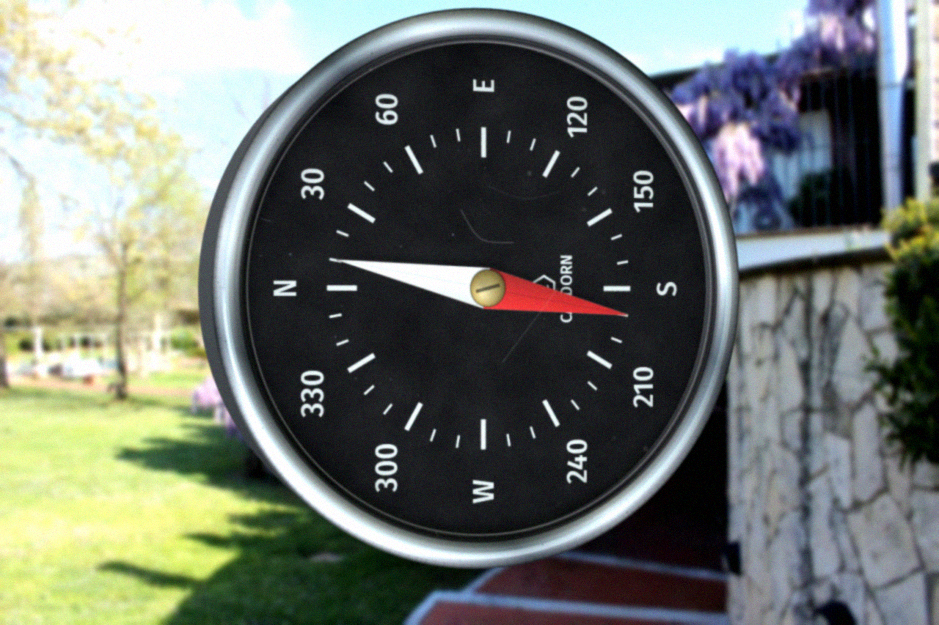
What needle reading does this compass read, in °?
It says 190 °
